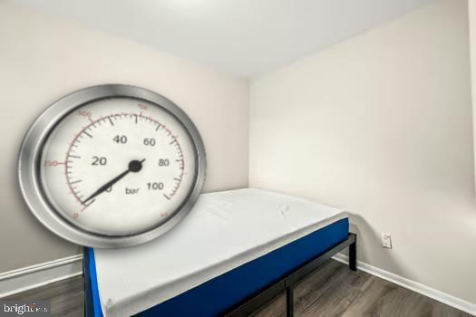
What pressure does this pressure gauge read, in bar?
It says 2 bar
